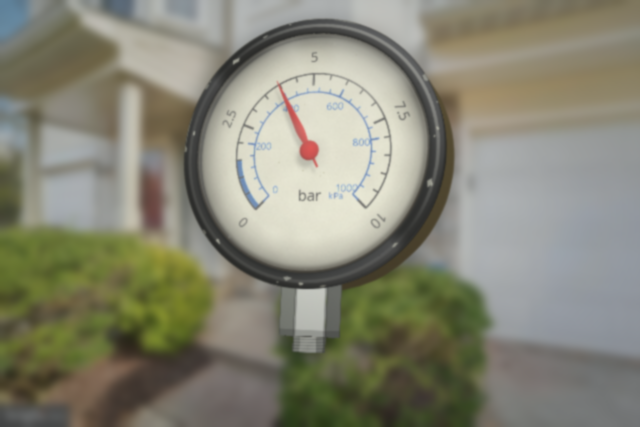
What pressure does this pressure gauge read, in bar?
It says 4 bar
